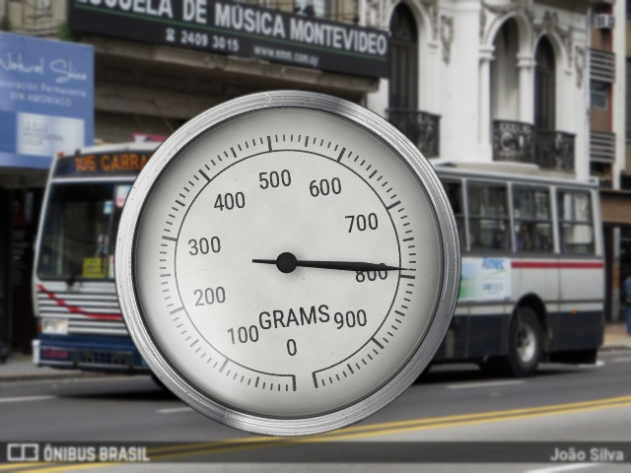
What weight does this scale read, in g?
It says 790 g
